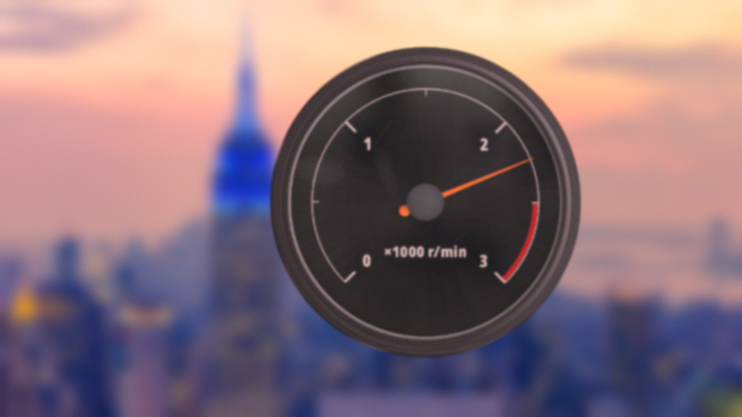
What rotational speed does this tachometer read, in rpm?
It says 2250 rpm
